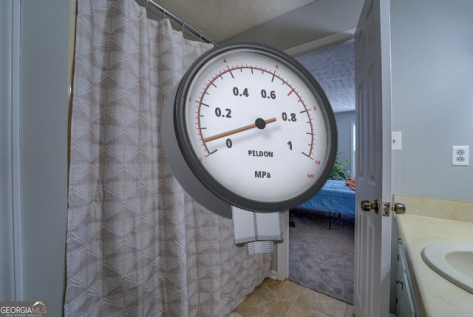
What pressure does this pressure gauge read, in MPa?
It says 0.05 MPa
